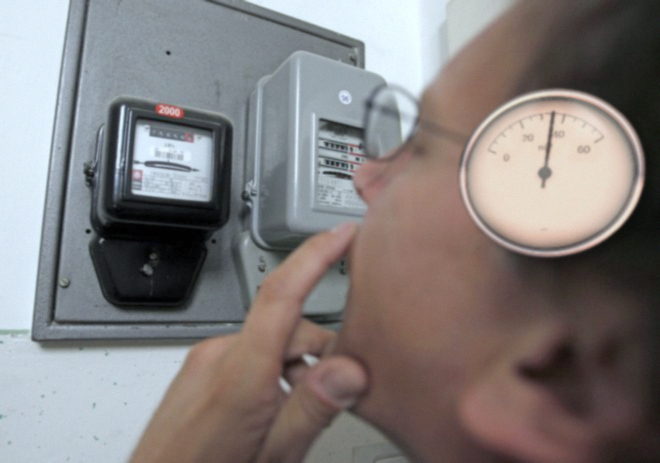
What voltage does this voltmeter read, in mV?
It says 35 mV
